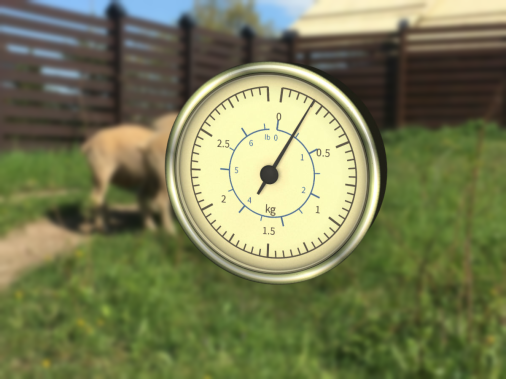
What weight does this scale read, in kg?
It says 0.2 kg
